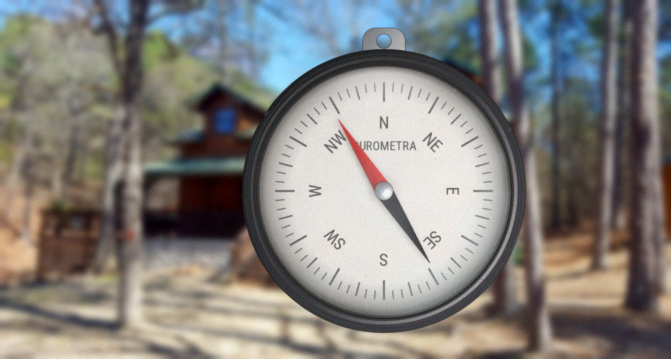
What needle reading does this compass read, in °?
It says 327.5 °
